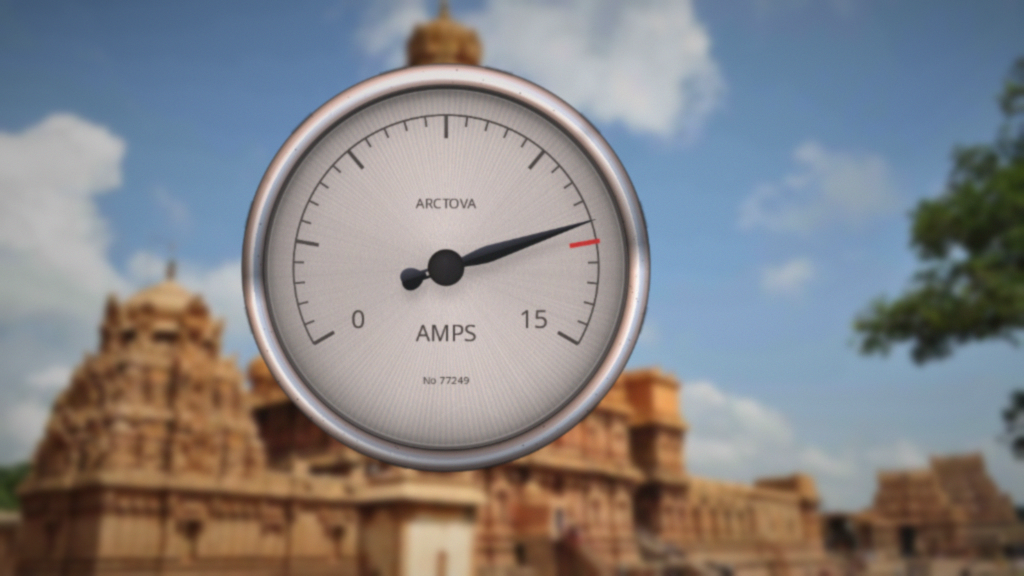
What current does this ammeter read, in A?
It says 12 A
